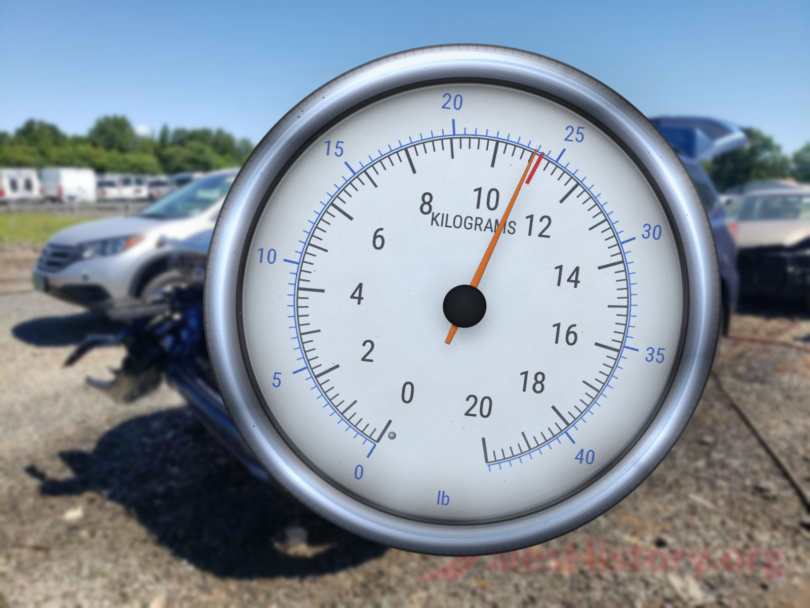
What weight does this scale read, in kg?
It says 10.8 kg
